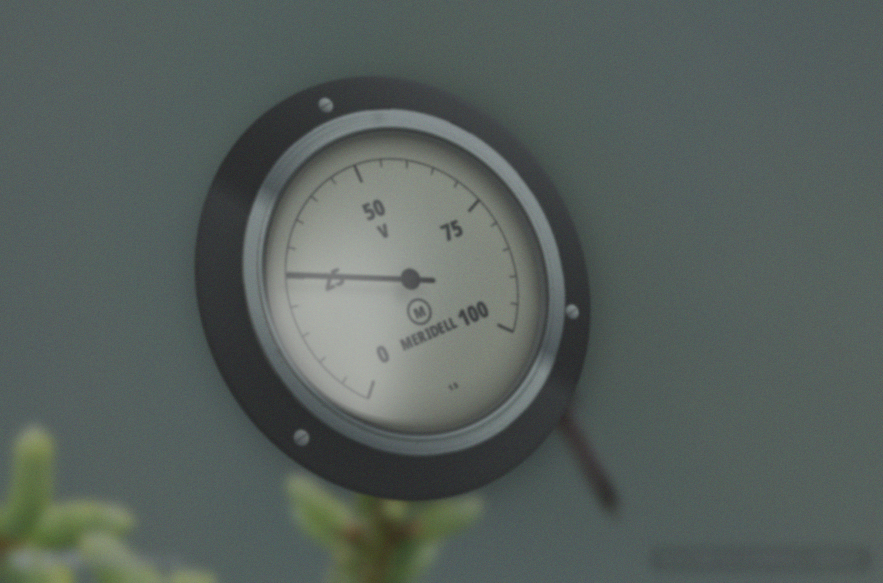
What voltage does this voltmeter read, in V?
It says 25 V
